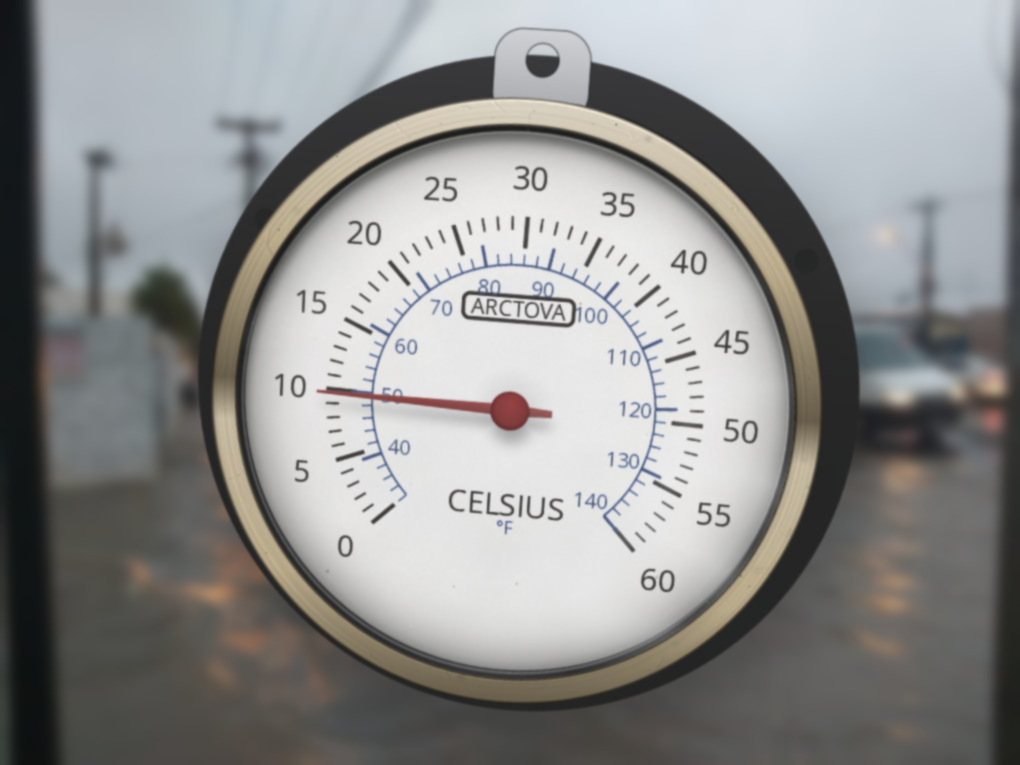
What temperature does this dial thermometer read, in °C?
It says 10 °C
